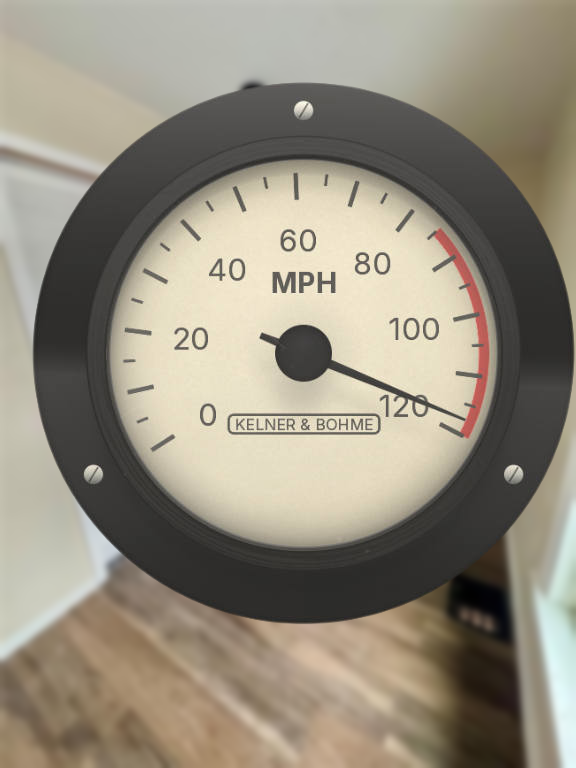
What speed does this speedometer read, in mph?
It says 117.5 mph
